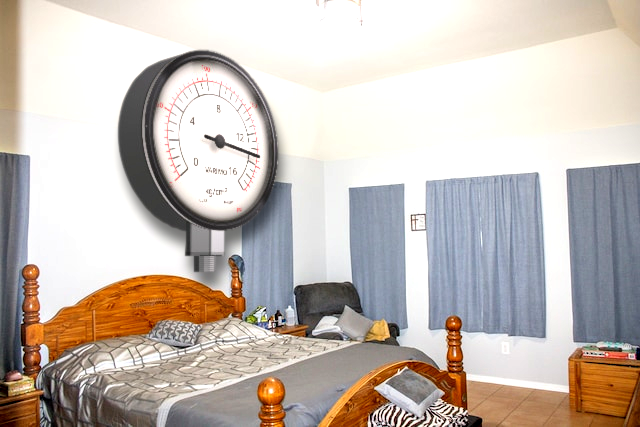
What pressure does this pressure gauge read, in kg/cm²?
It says 13.5 kg/cm²
